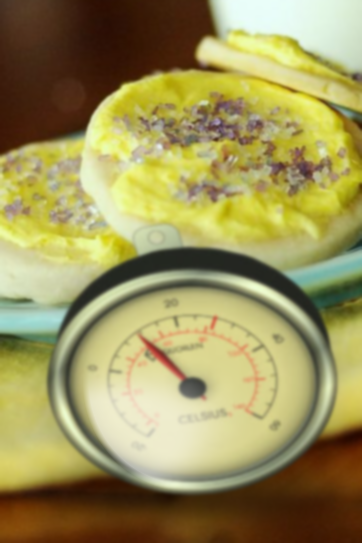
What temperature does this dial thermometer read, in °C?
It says 12 °C
